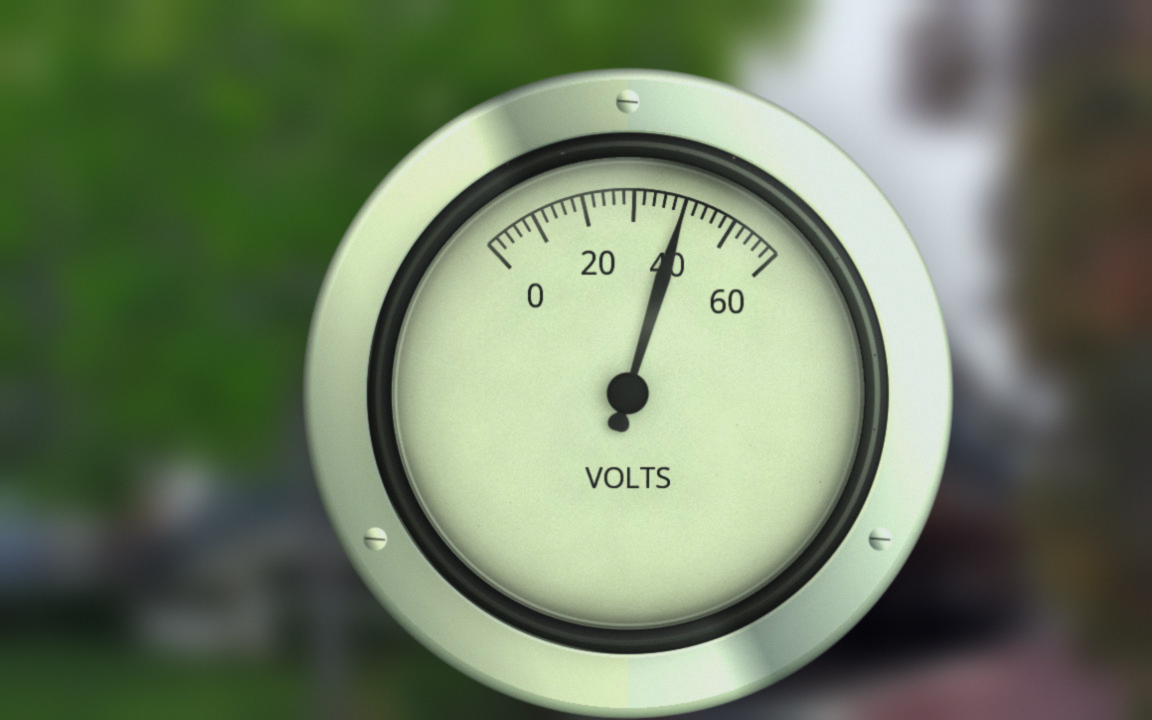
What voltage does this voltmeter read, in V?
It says 40 V
